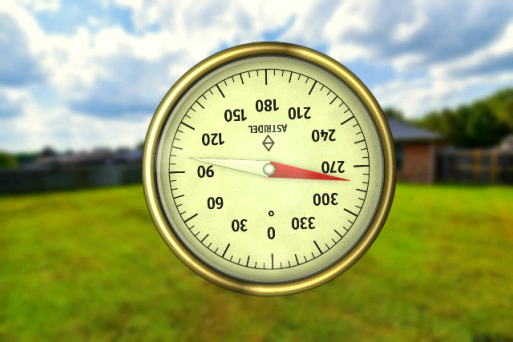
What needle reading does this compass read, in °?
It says 280 °
